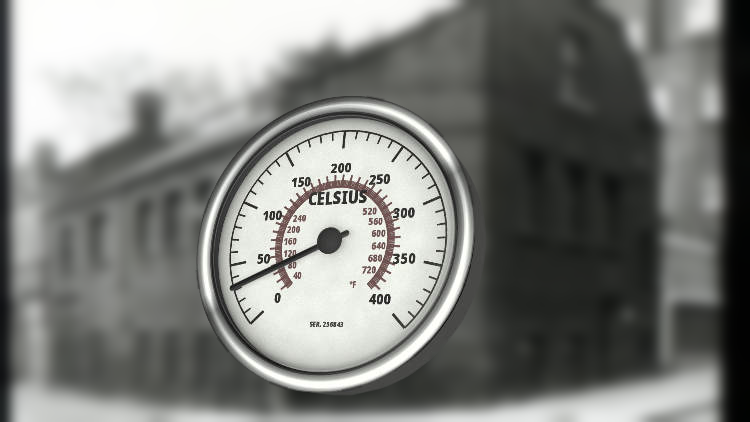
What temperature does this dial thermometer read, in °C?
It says 30 °C
